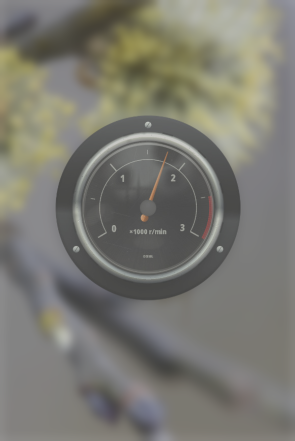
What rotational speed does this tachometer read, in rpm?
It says 1750 rpm
